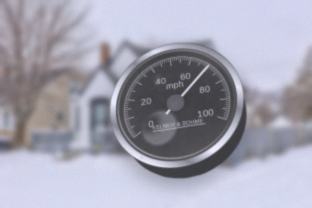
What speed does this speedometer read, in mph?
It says 70 mph
